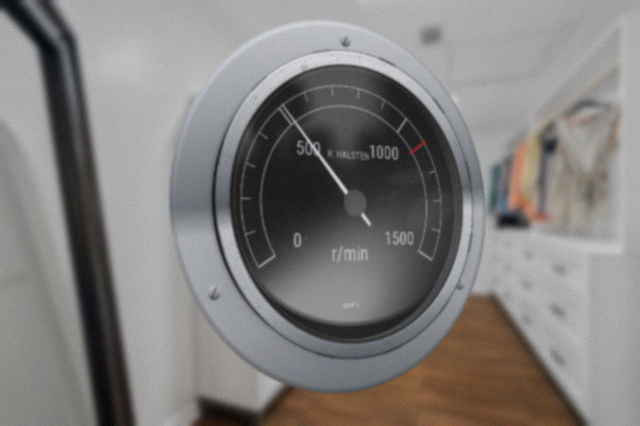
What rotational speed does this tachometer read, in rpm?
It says 500 rpm
